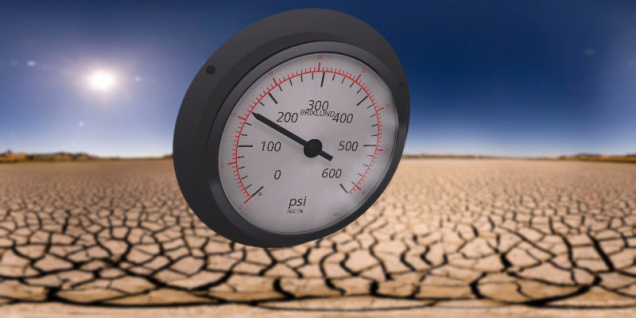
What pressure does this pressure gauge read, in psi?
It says 160 psi
